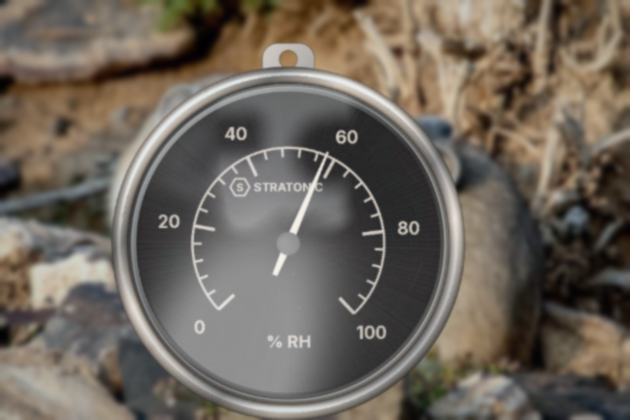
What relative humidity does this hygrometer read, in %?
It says 58 %
